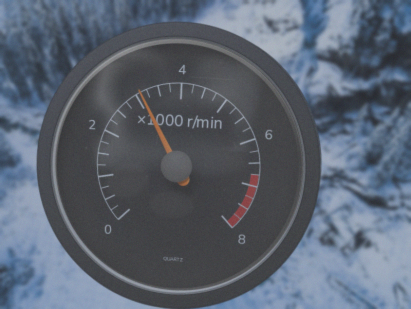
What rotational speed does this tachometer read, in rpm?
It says 3125 rpm
